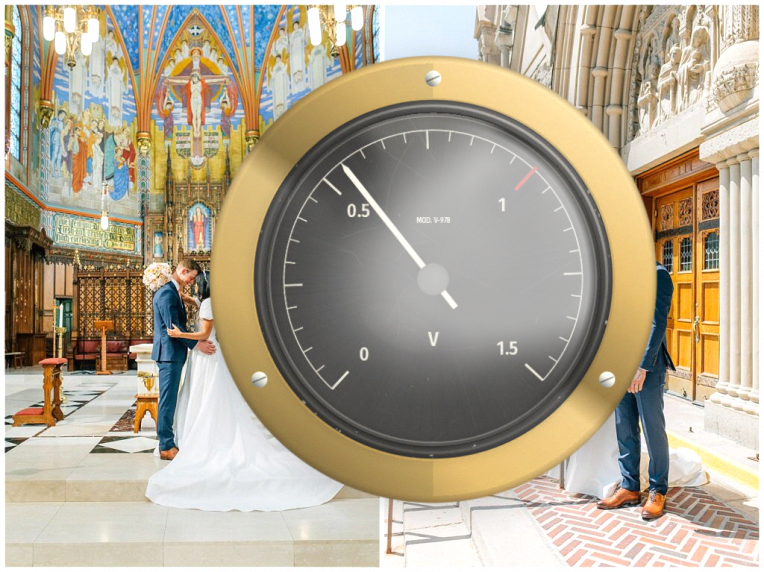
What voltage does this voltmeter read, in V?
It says 0.55 V
